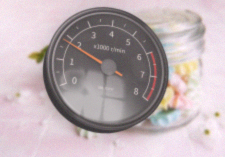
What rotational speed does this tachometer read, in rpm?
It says 1750 rpm
